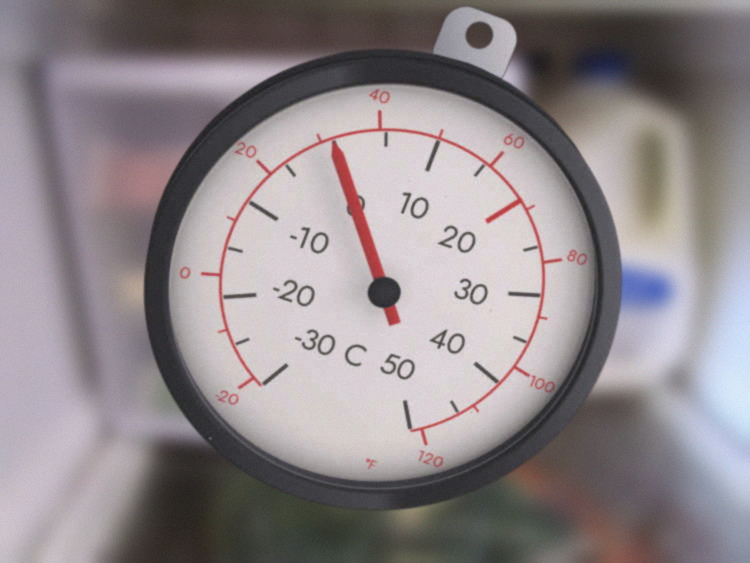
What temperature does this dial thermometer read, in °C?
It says 0 °C
